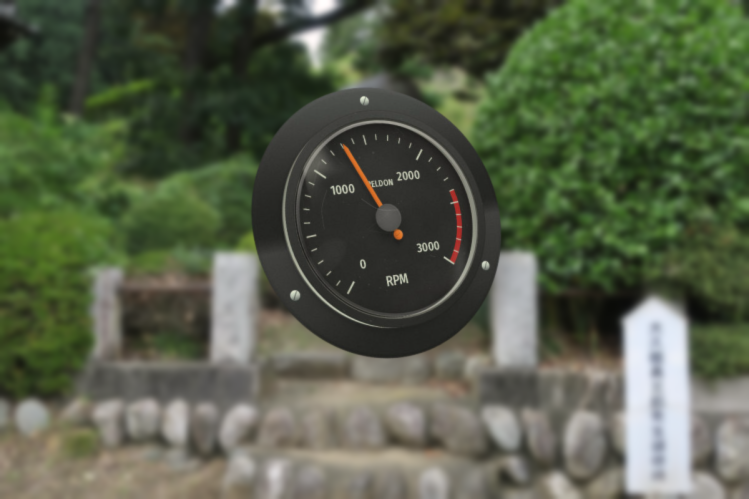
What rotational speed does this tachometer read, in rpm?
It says 1300 rpm
